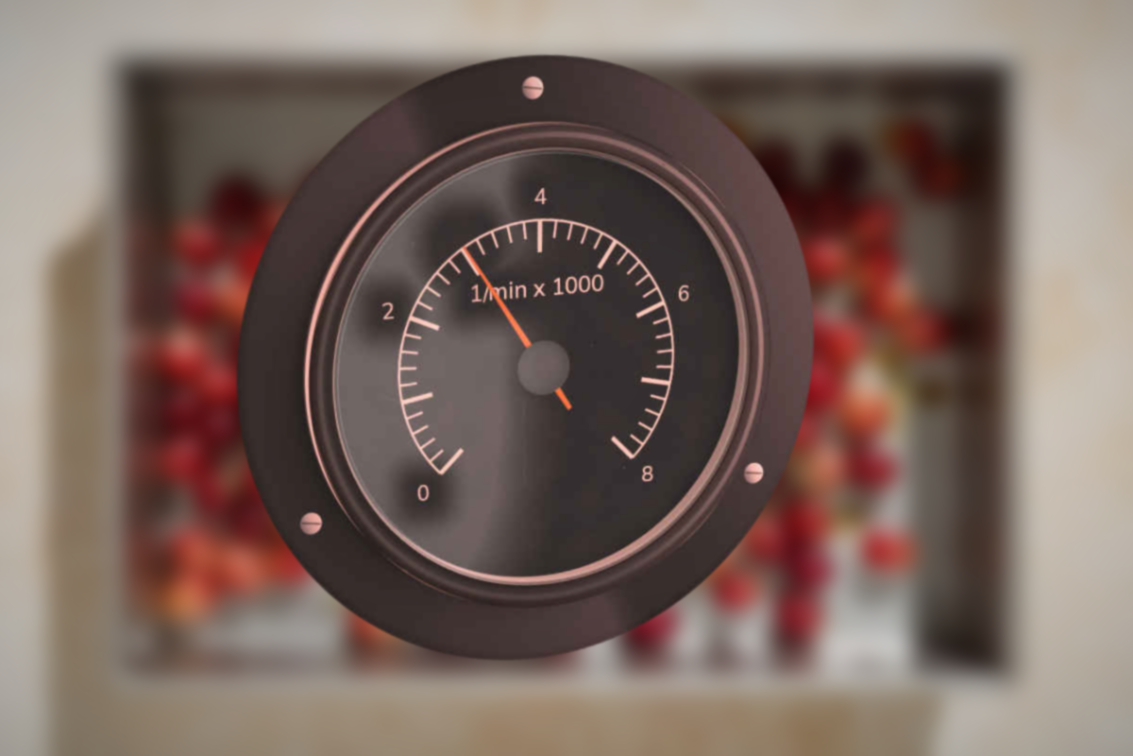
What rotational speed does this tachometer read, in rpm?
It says 3000 rpm
